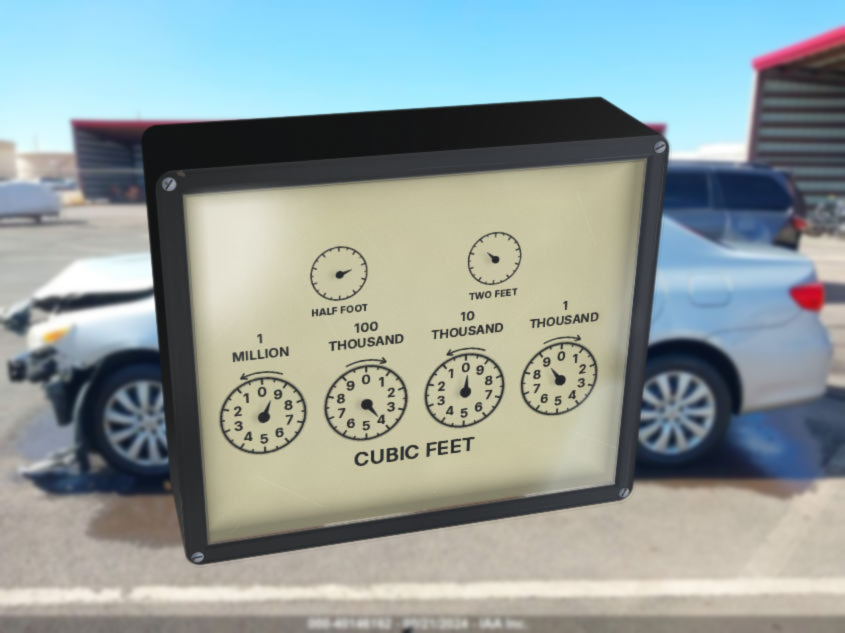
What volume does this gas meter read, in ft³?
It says 939900 ft³
